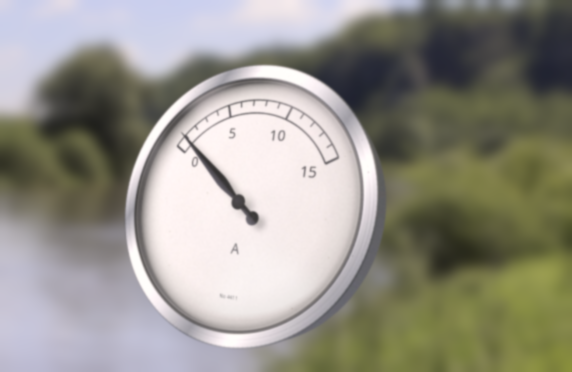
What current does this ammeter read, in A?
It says 1 A
